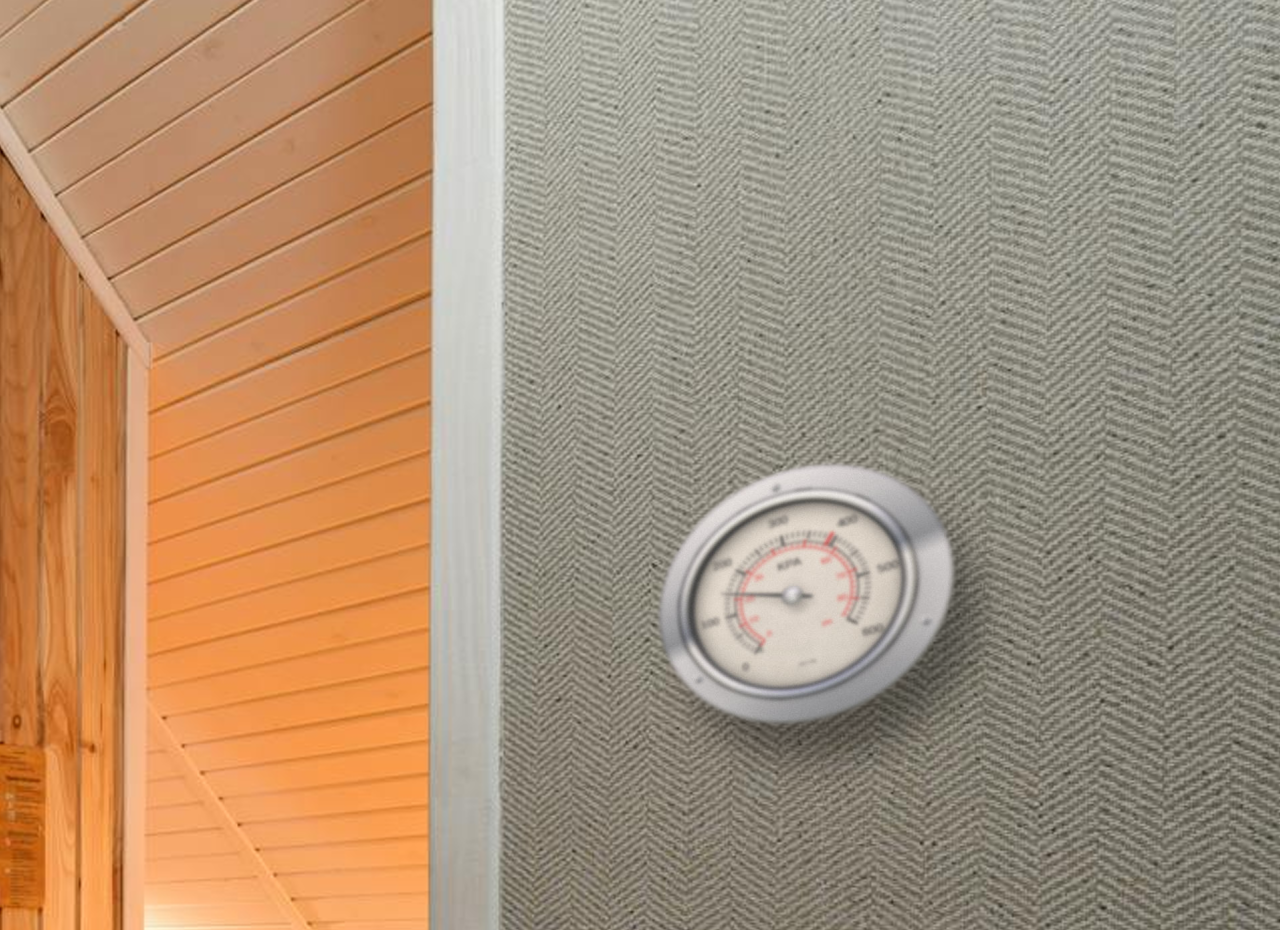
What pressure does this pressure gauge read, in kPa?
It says 150 kPa
